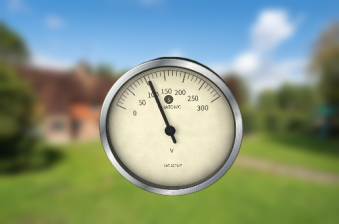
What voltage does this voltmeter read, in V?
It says 110 V
